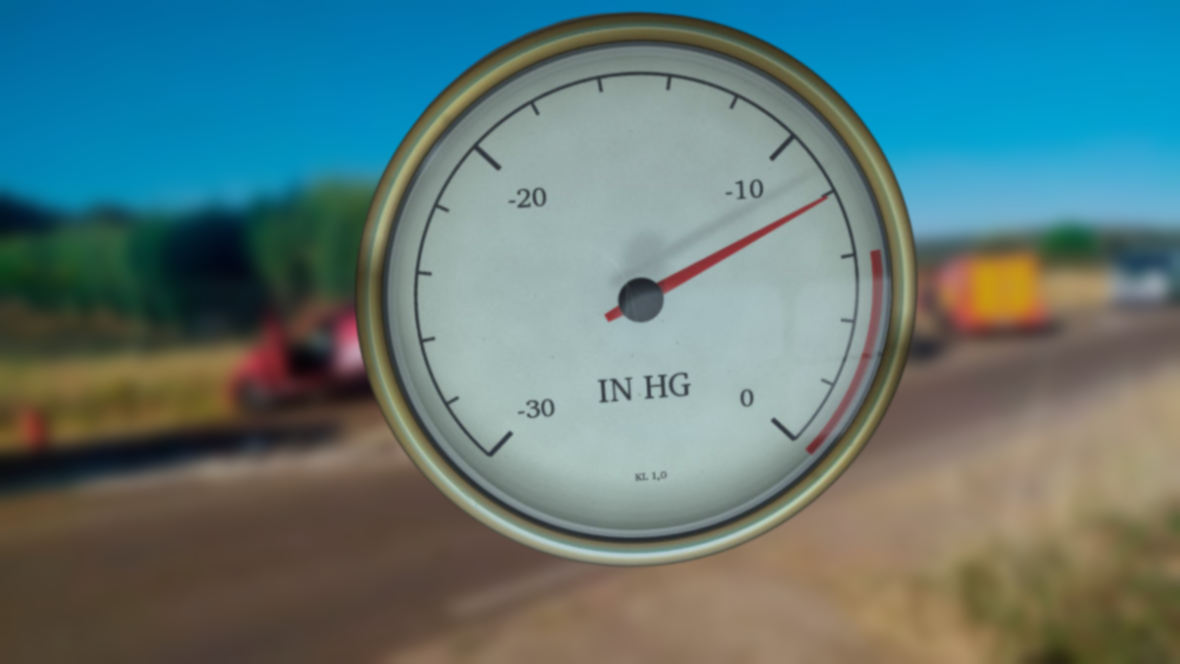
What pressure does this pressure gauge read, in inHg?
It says -8 inHg
